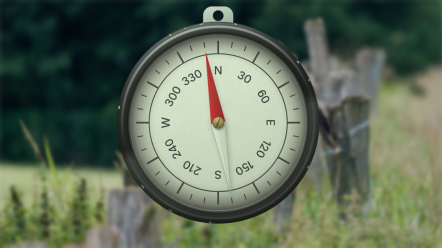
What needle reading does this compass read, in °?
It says 350 °
